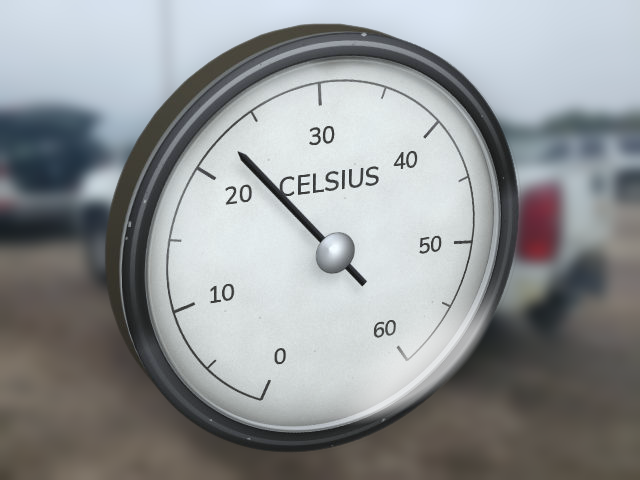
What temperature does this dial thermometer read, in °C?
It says 22.5 °C
